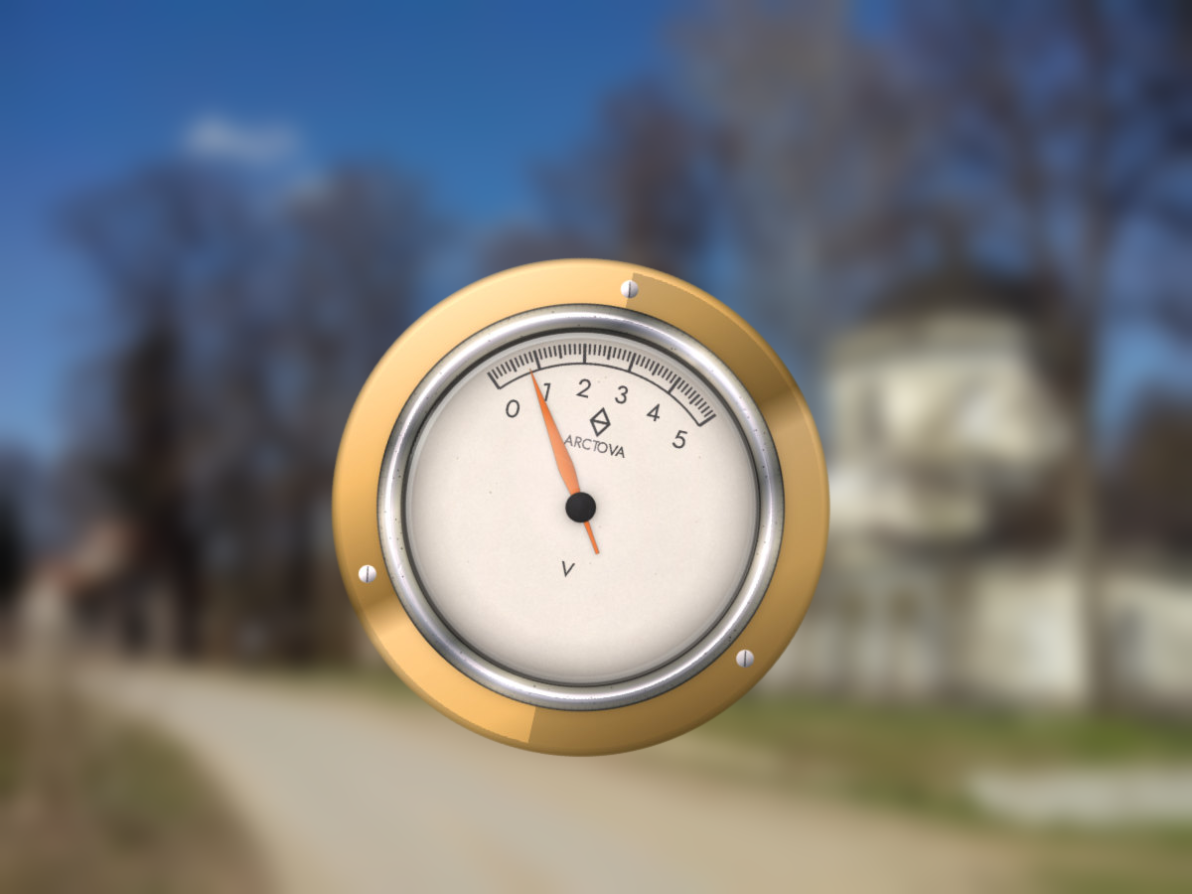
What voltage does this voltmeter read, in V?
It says 0.8 V
